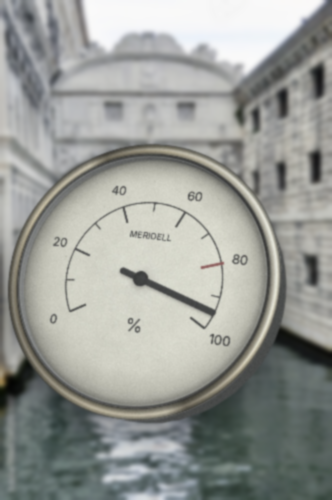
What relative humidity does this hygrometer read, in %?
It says 95 %
